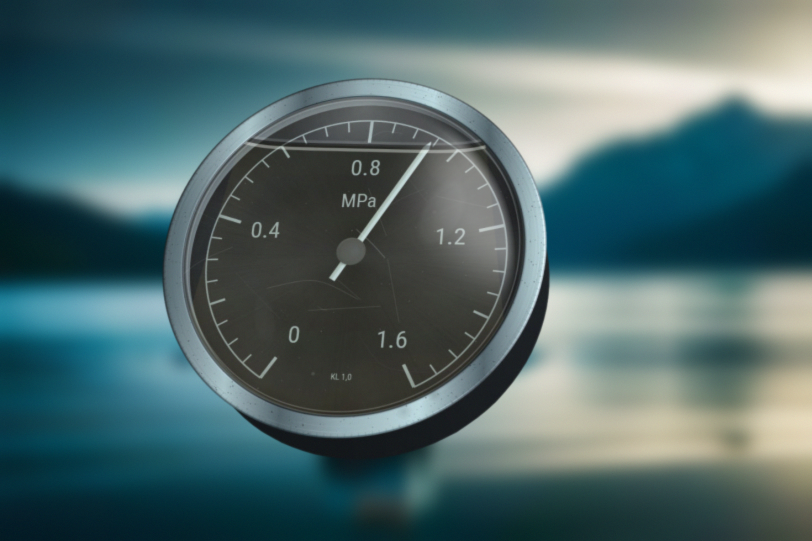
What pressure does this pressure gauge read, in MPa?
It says 0.95 MPa
